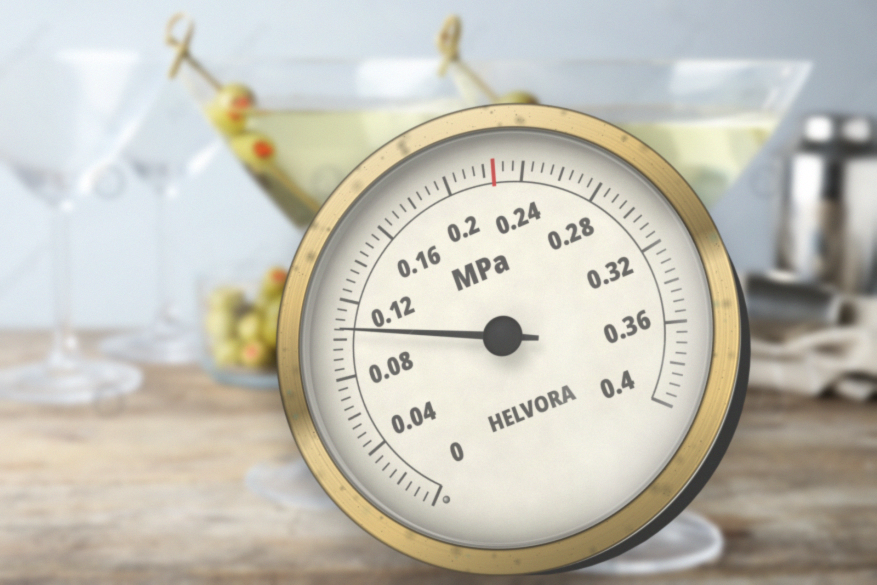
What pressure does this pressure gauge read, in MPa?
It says 0.105 MPa
